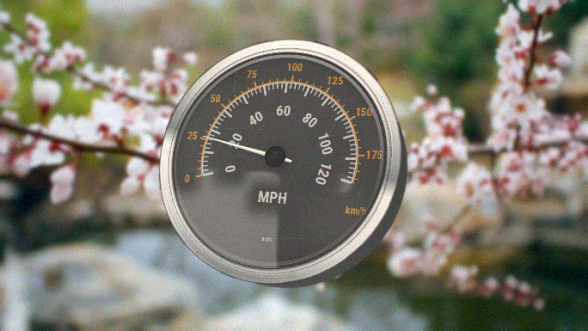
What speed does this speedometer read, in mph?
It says 16 mph
